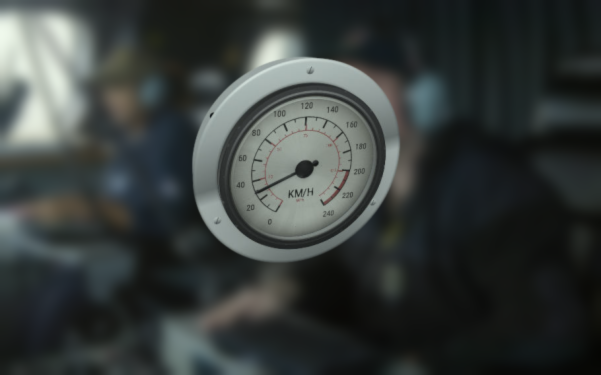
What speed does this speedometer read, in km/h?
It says 30 km/h
